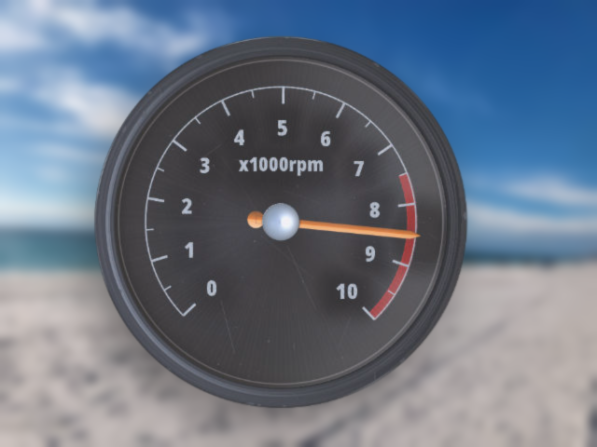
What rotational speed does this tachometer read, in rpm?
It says 8500 rpm
